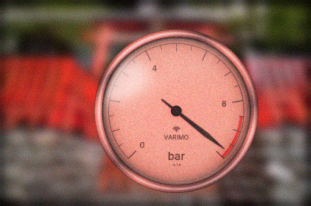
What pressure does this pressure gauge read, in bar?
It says 9.75 bar
